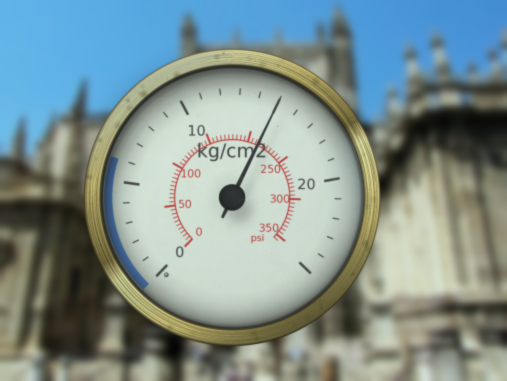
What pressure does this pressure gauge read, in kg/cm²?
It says 15 kg/cm²
